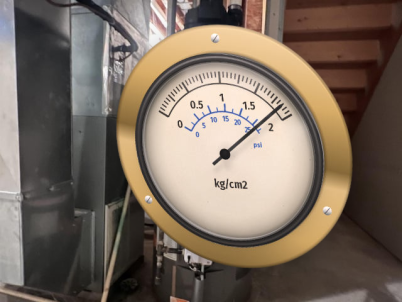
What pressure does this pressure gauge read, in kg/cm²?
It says 1.85 kg/cm²
